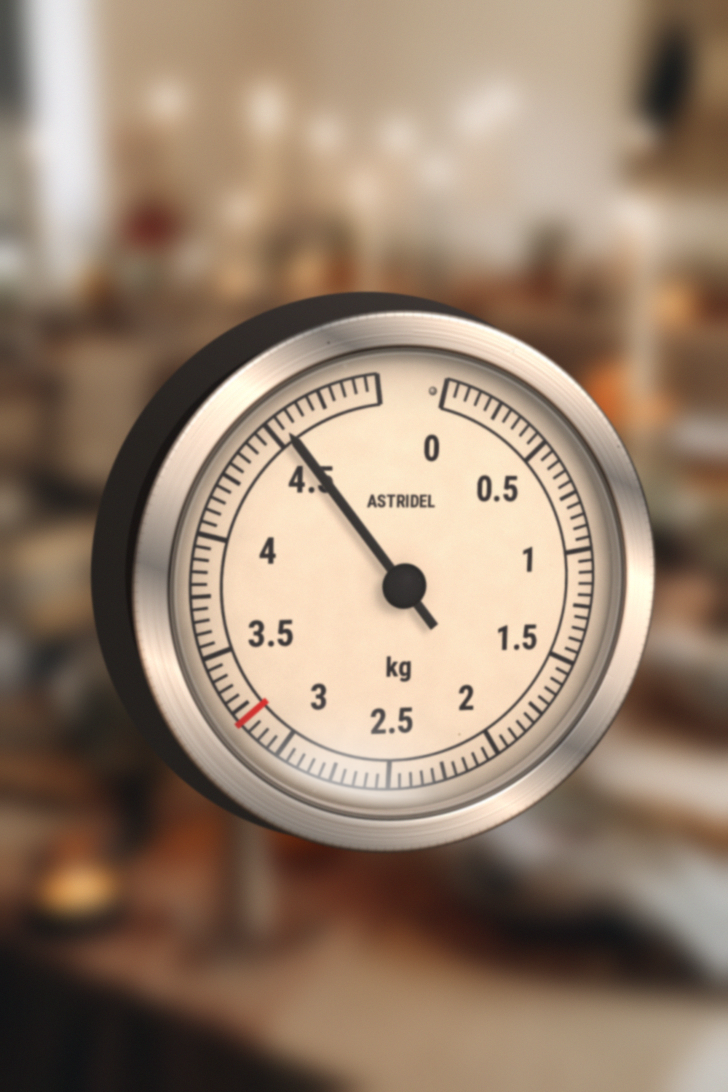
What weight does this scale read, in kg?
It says 4.55 kg
